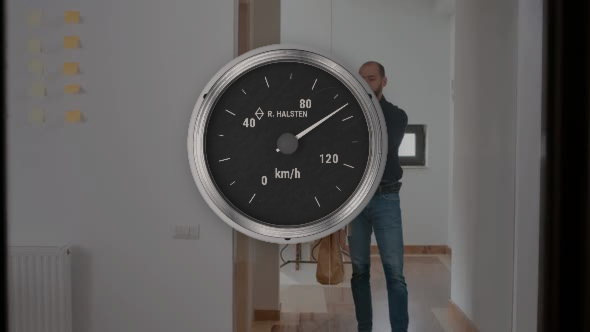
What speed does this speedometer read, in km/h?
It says 95 km/h
